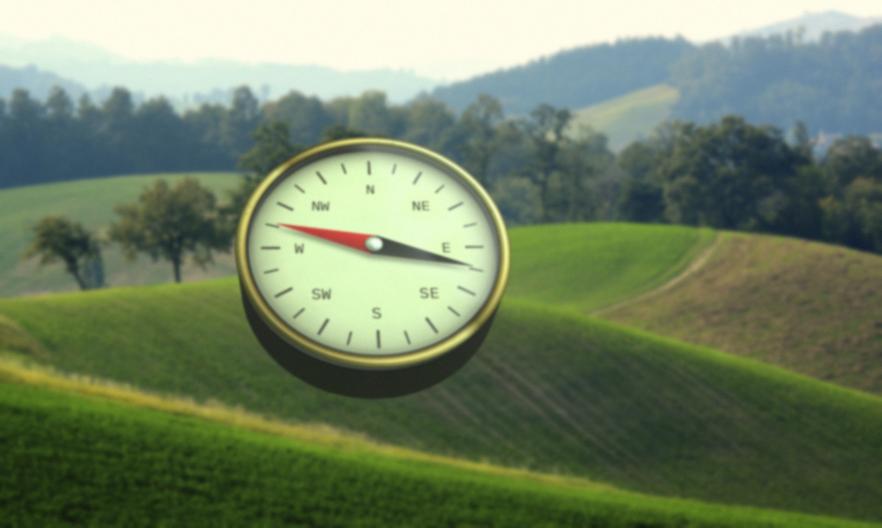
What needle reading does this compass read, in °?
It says 285 °
